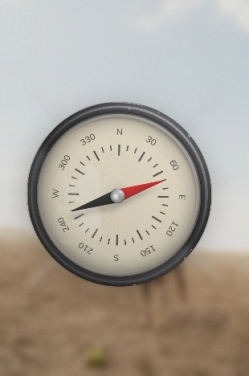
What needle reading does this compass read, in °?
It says 70 °
